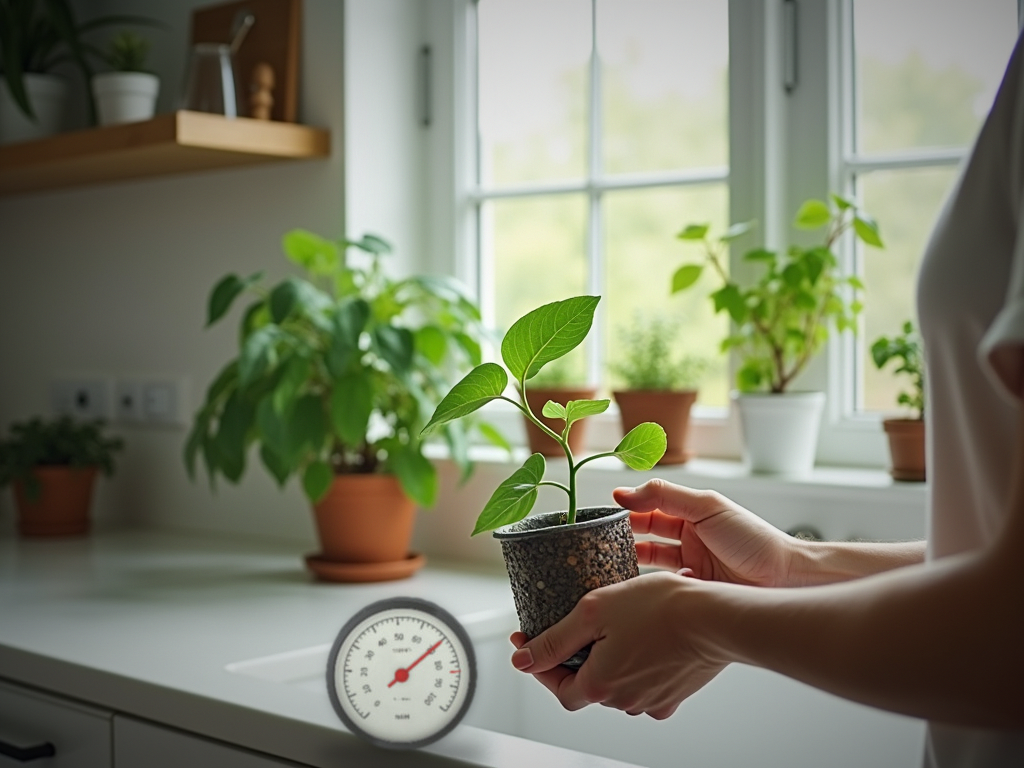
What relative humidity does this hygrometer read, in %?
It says 70 %
